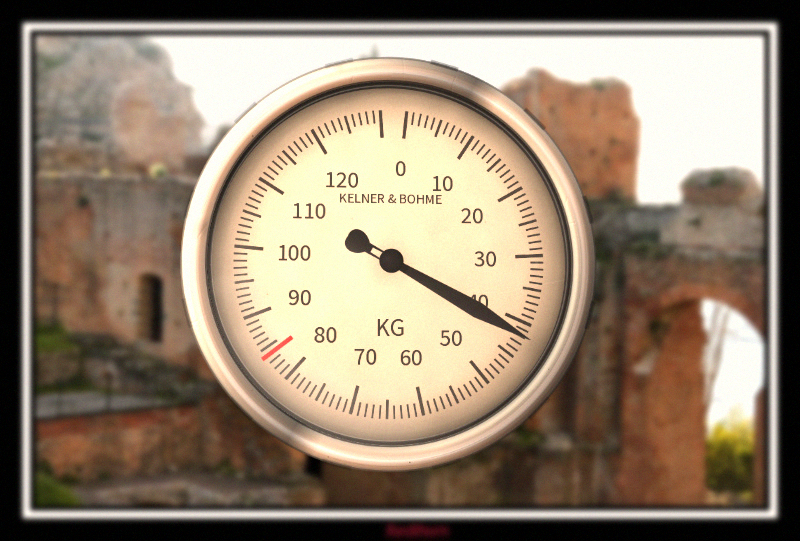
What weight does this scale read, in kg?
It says 42 kg
